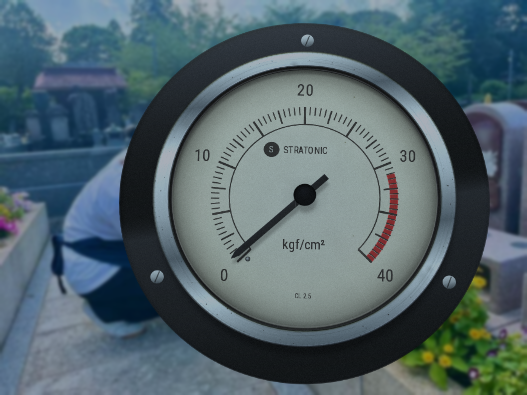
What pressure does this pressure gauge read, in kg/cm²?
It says 0.5 kg/cm²
